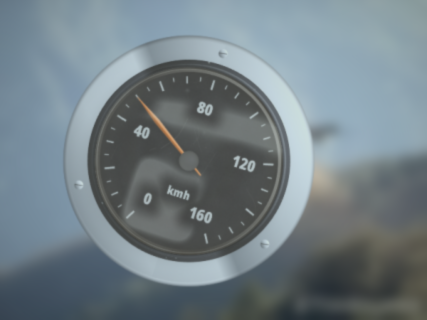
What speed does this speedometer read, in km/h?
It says 50 km/h
